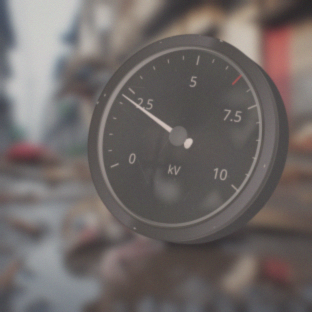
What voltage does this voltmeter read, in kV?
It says 2.25 kV
